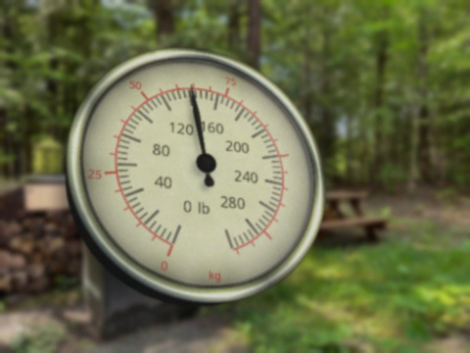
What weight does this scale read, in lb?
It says 140 lb
